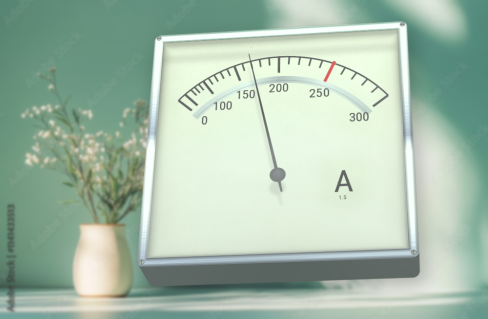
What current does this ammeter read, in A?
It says 170 A
